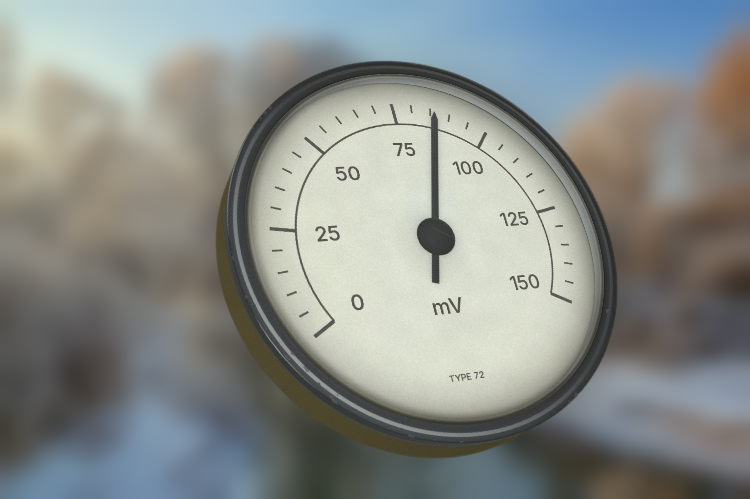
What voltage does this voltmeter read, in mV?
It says 85 mV
